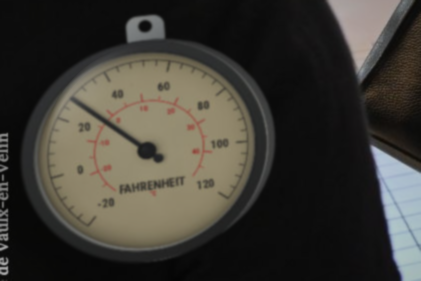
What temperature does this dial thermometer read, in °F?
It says 28 °F
